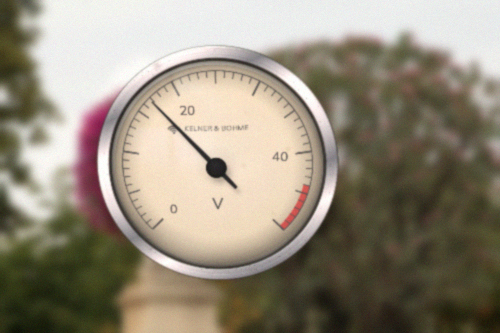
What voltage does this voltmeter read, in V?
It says 17 V
